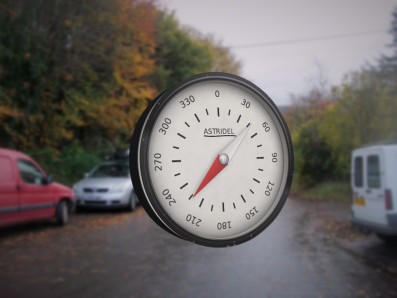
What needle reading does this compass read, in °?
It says 225 °
